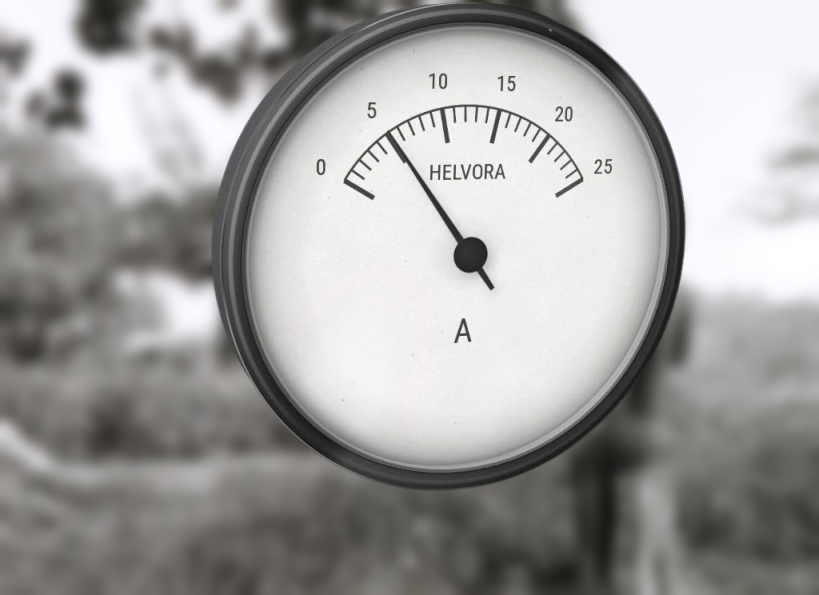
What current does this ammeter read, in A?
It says 5 A
